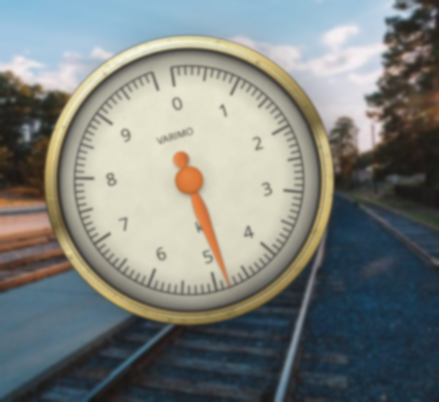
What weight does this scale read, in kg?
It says 4.8 kg
